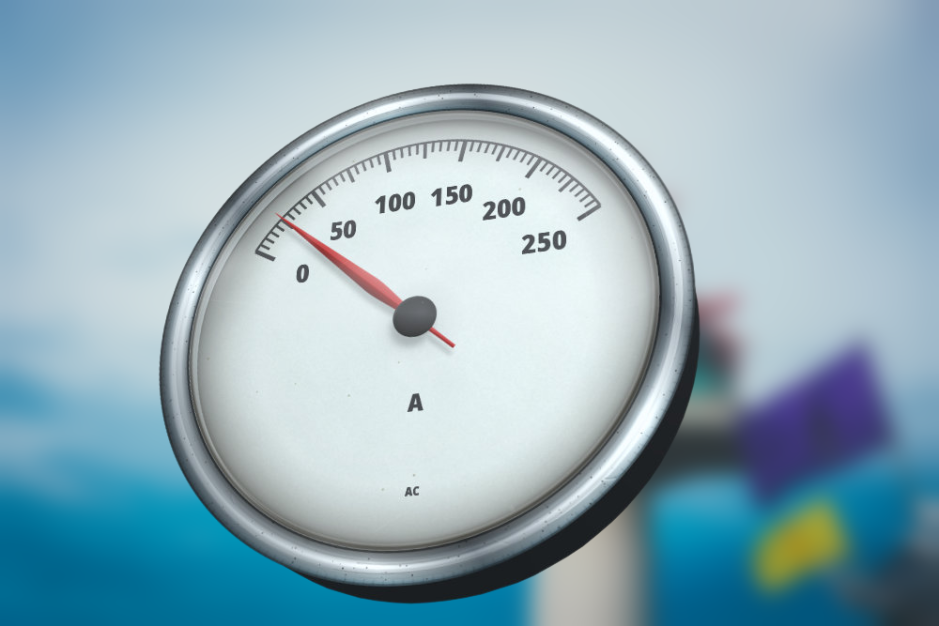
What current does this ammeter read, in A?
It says 25 A
